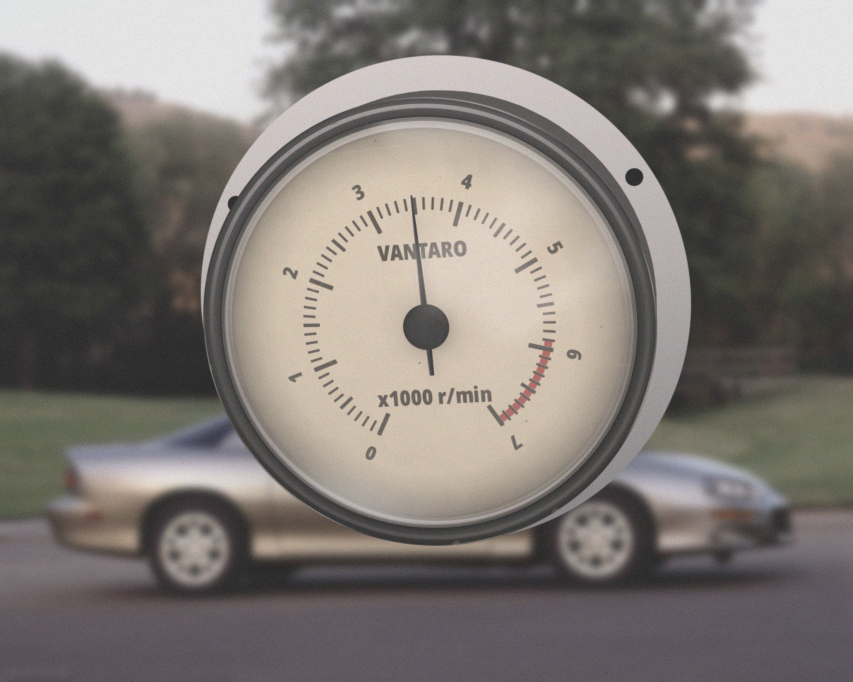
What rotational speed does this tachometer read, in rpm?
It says 3500 rpm
